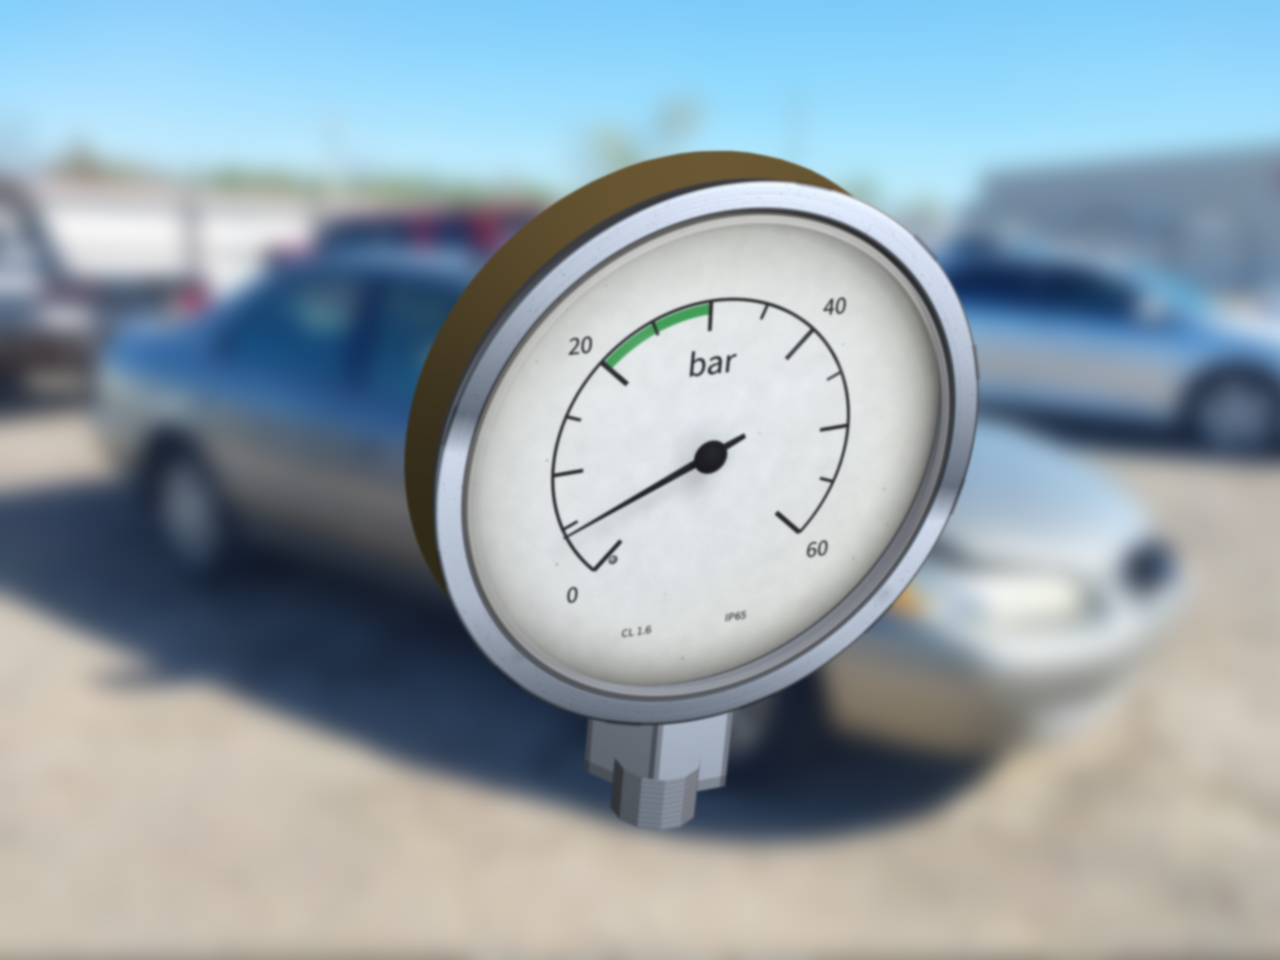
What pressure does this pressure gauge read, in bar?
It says 5 bar
